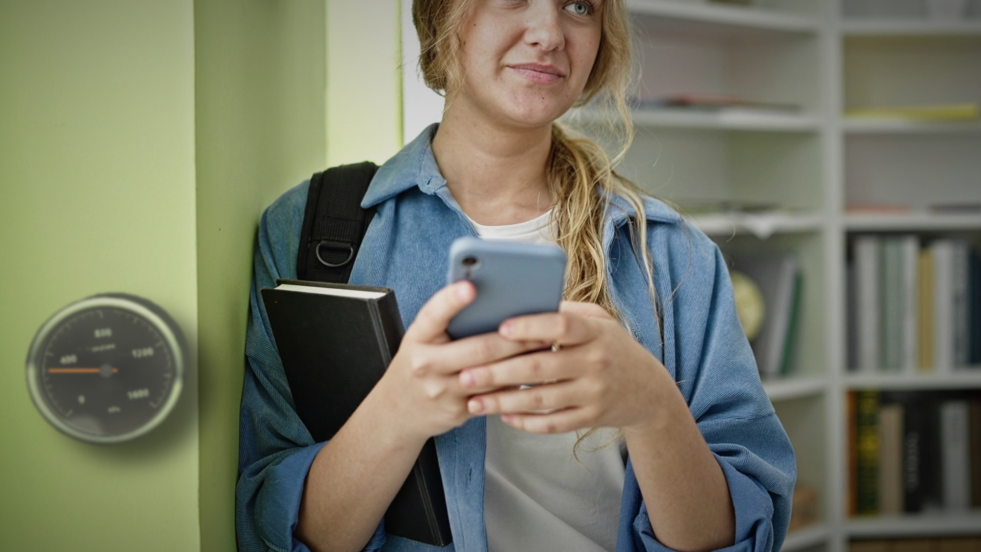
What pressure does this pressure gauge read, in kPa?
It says 300 kPa
